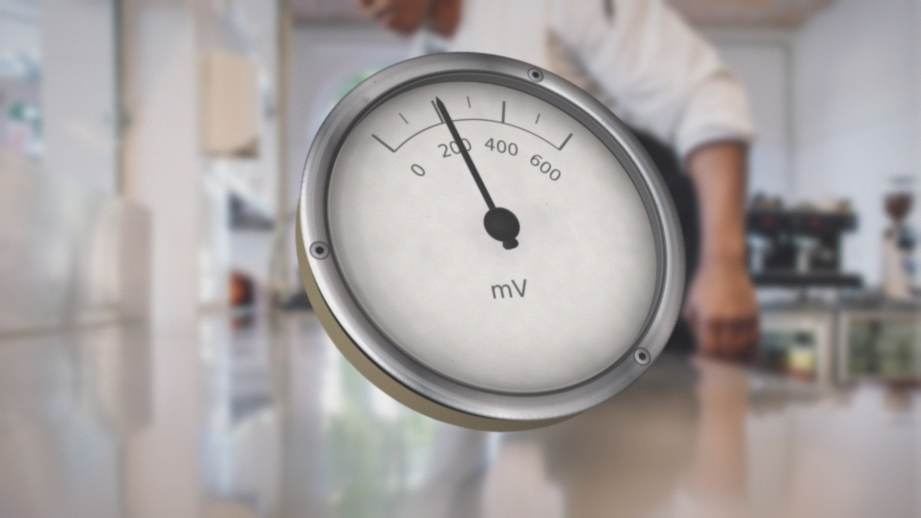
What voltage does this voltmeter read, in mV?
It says 200 mV
